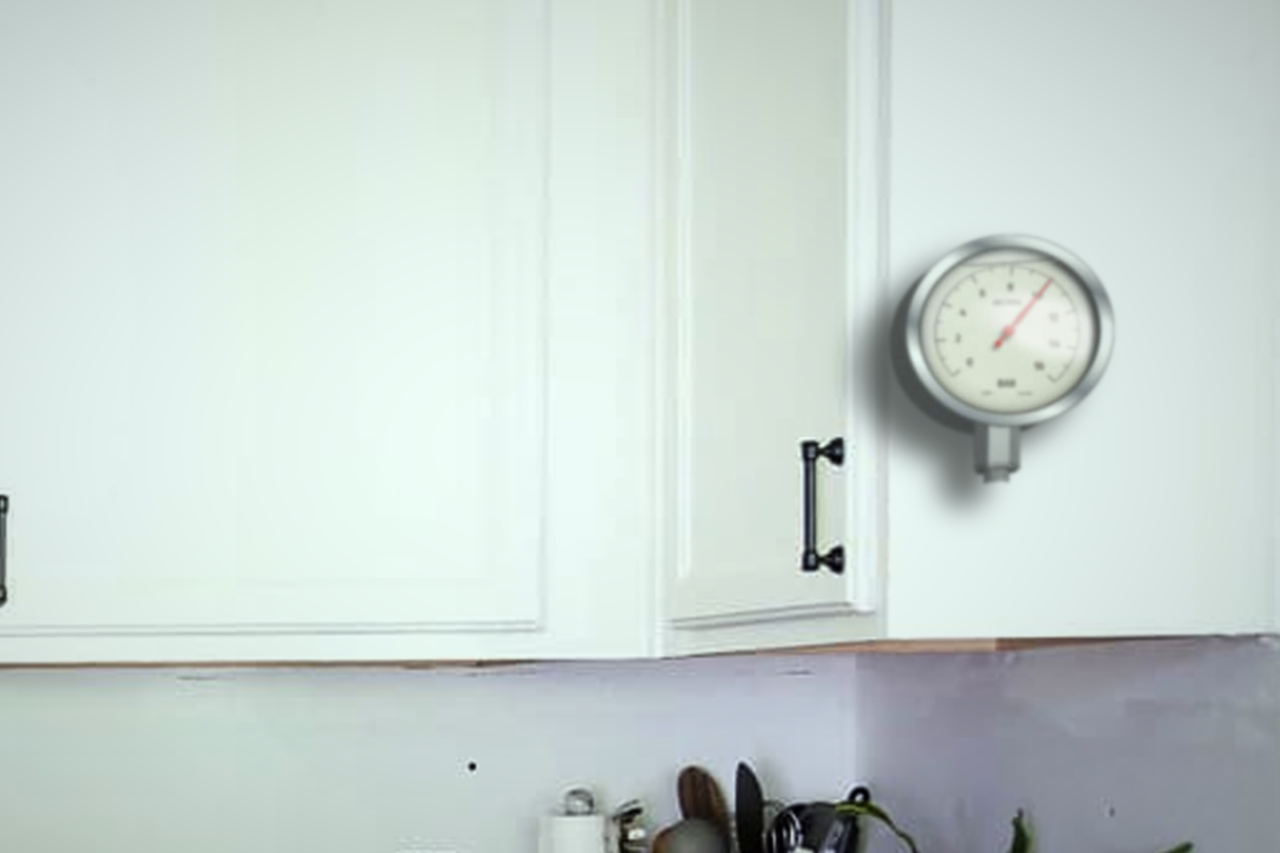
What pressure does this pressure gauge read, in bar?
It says 10 bar
